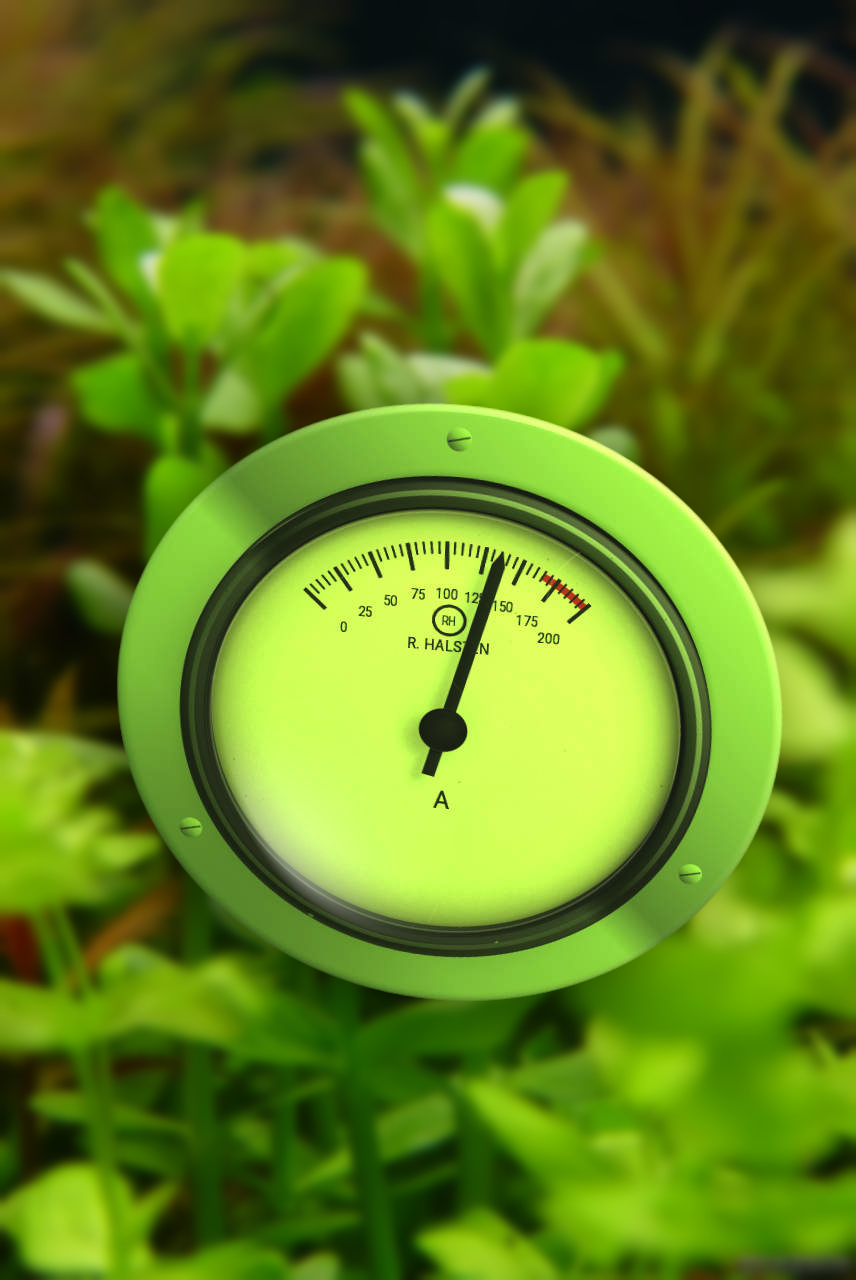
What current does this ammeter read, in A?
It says 135 A
